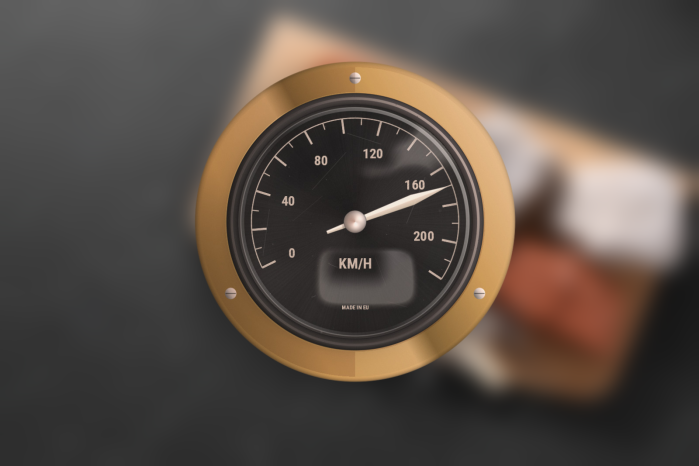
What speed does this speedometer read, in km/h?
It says 170 km/h
